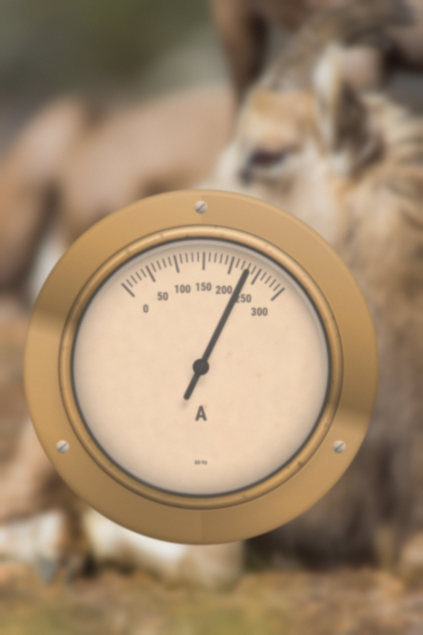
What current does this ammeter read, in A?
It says 230 A
